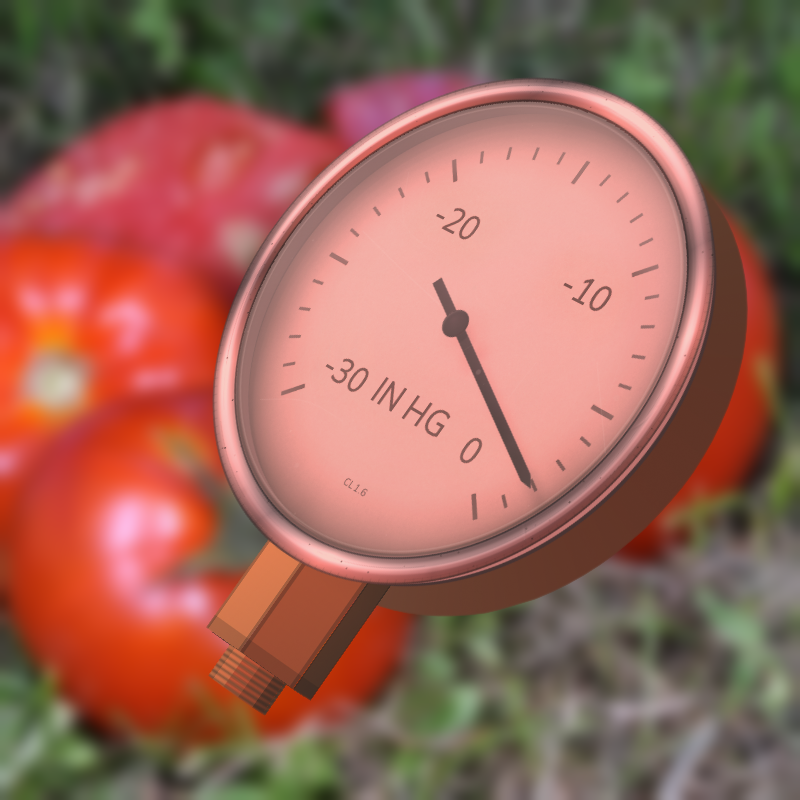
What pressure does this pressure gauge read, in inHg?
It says -2 inHg
